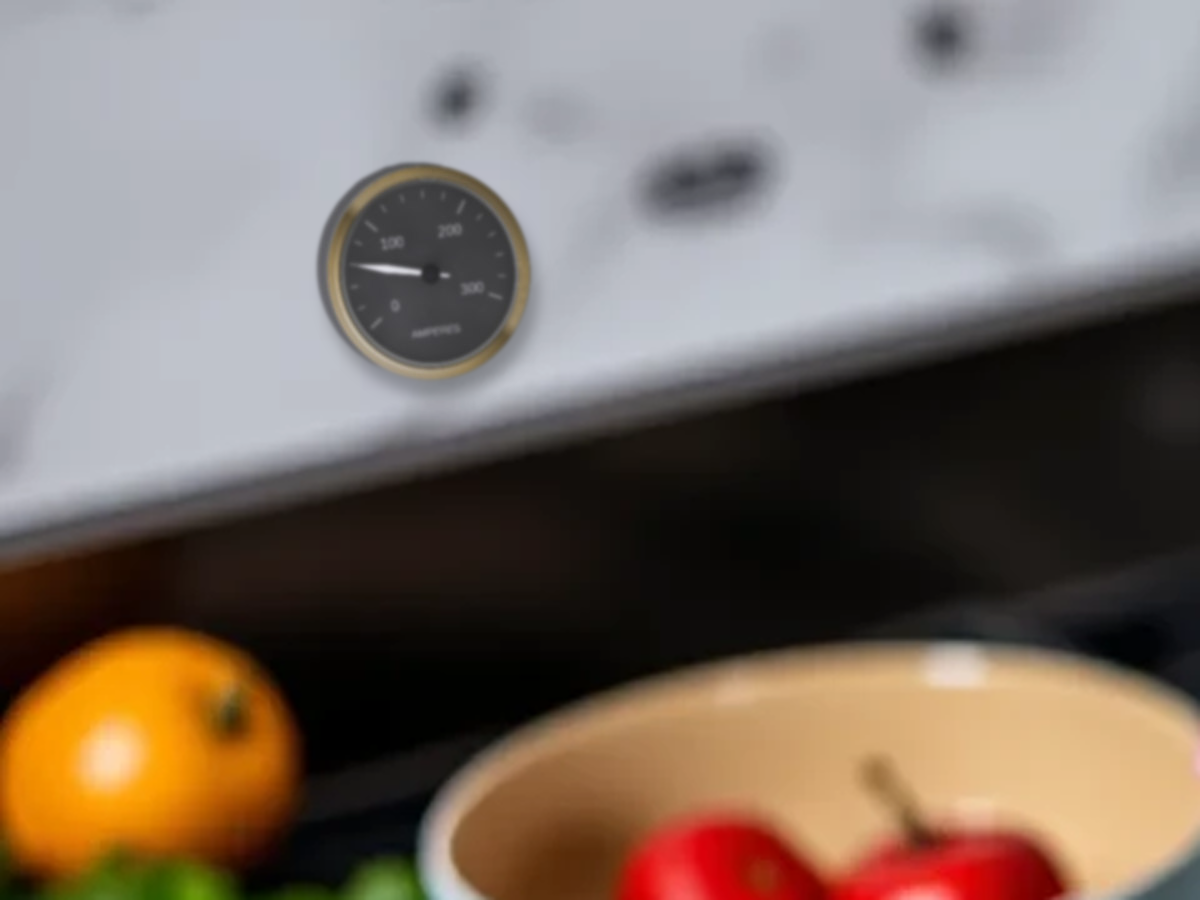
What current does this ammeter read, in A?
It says 60 A
